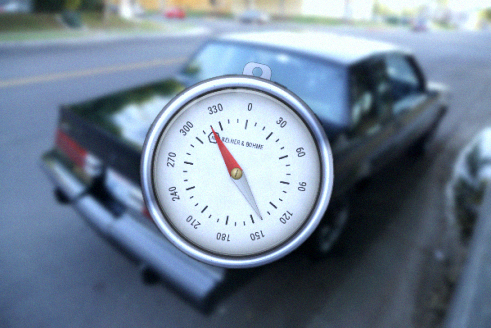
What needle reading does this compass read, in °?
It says 320 °
